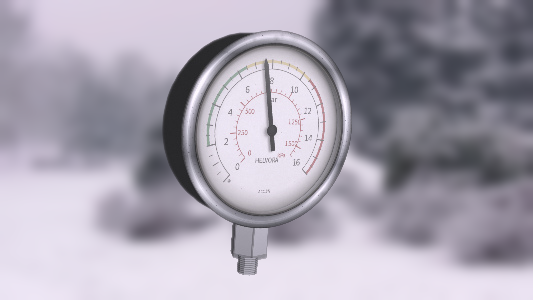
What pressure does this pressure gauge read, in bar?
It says 7.5 bar
